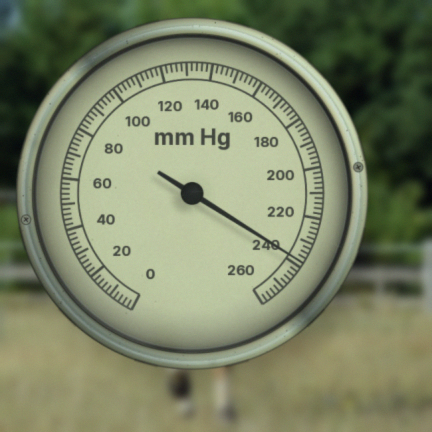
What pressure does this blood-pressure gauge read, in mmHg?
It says 238 mmHg
